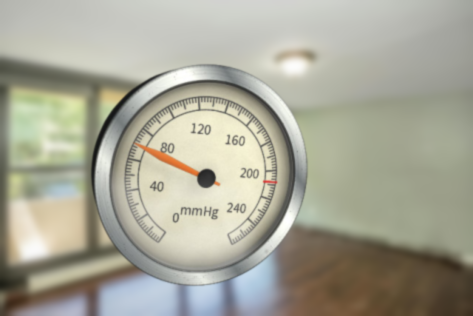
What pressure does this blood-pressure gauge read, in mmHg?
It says 70 mmHg
